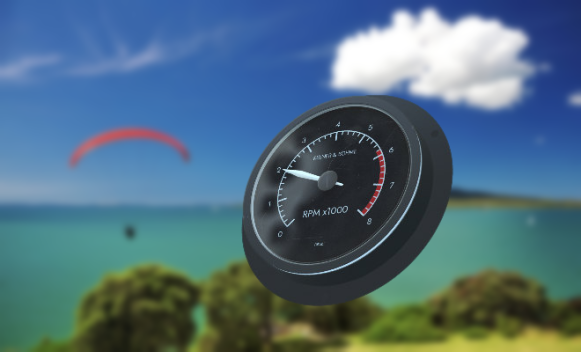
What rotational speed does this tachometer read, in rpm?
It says 2000 rpm
